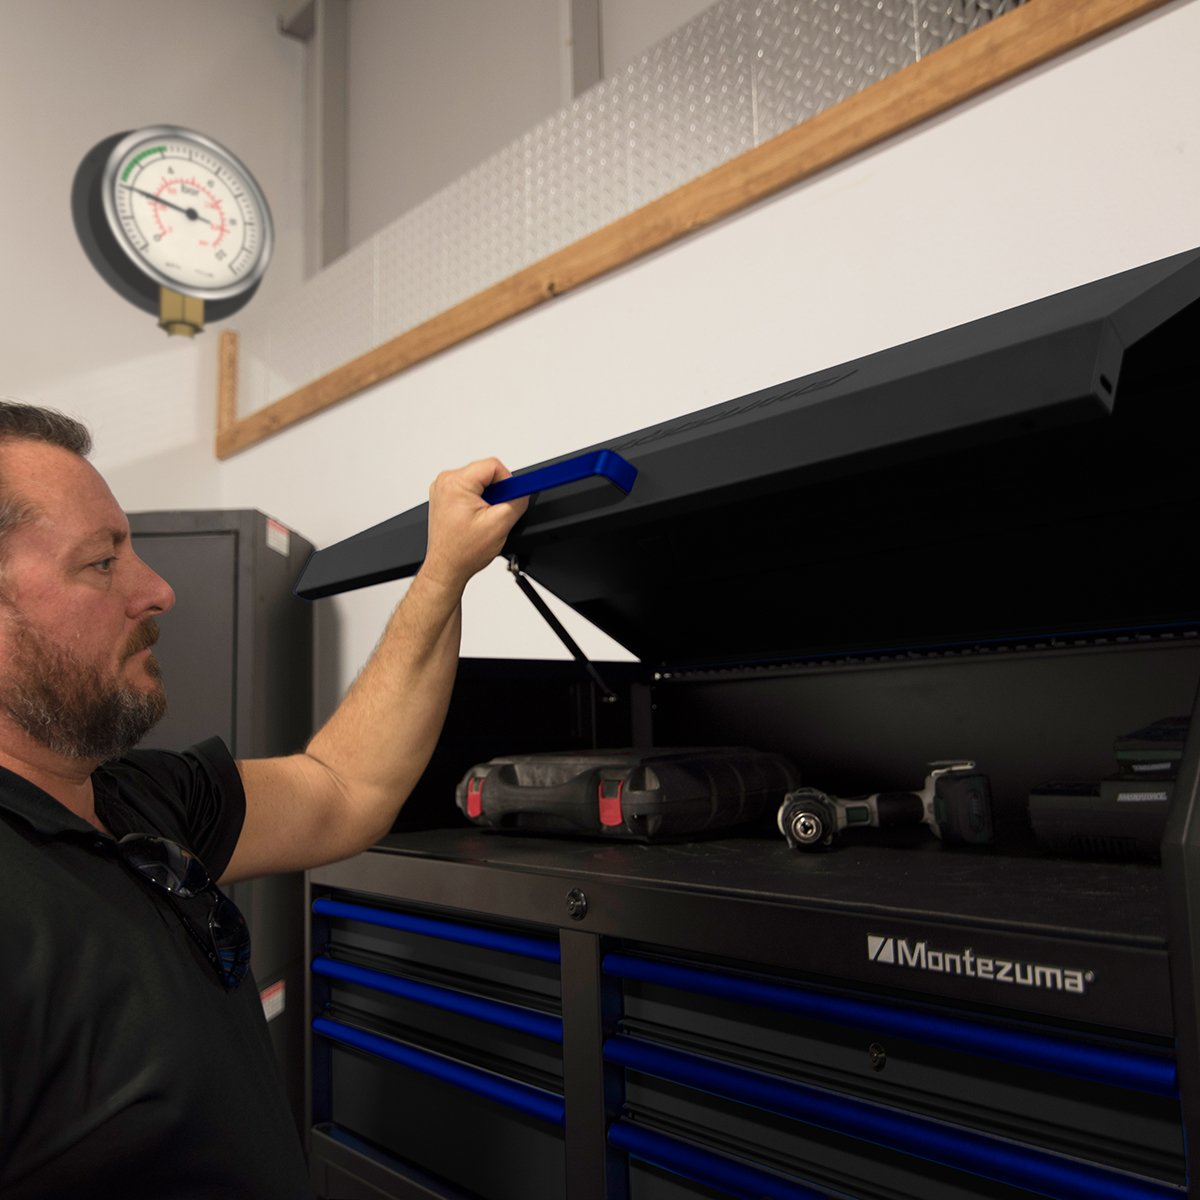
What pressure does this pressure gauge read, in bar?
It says 2 bar
